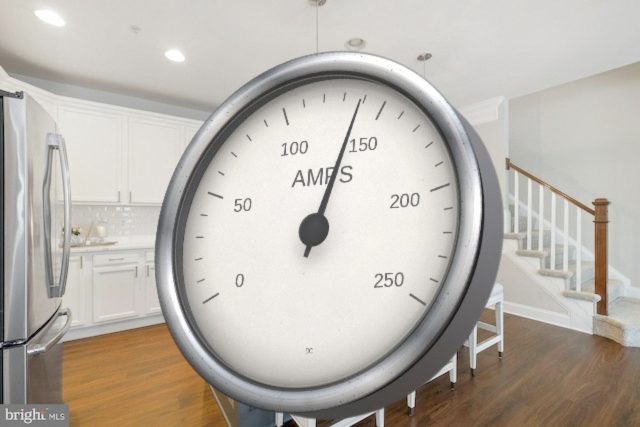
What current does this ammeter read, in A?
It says 140 A
